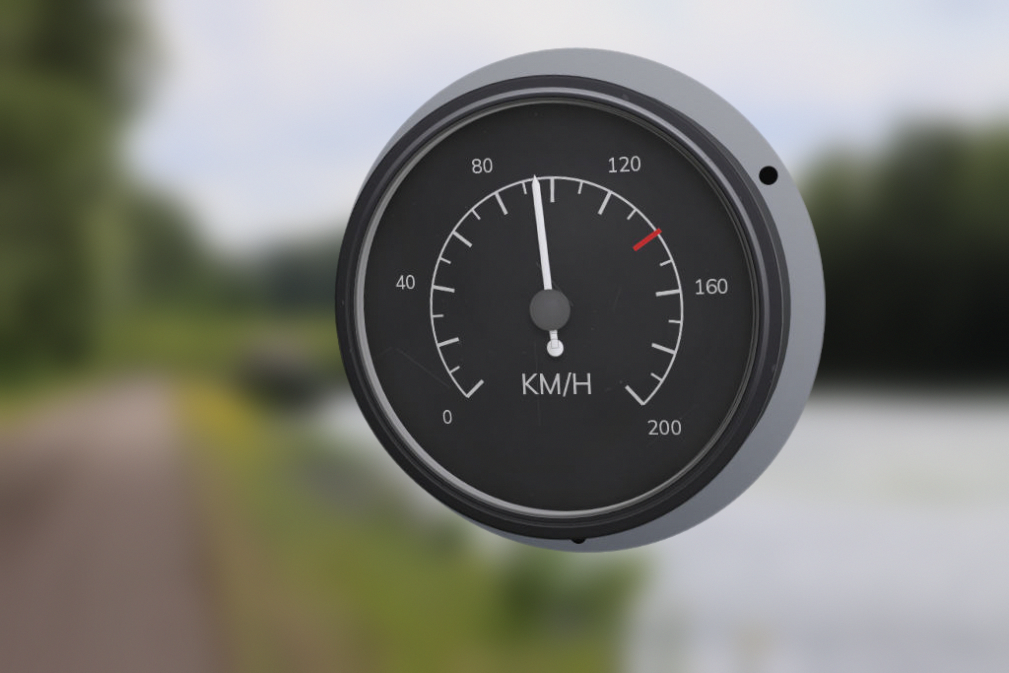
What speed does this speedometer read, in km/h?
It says 95 km/h
